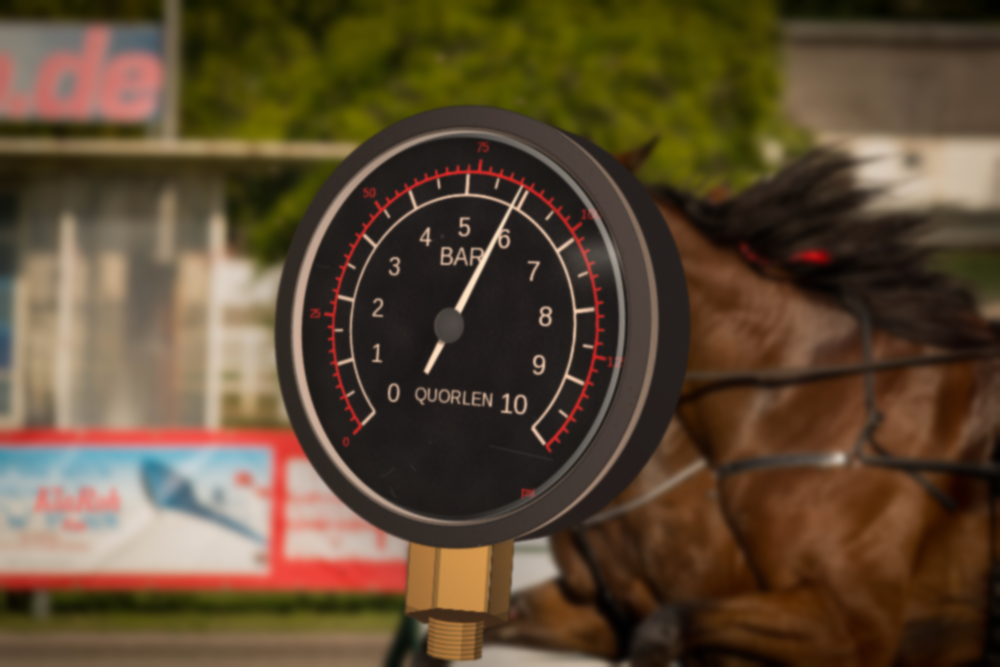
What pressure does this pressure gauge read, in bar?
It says 6 bar
